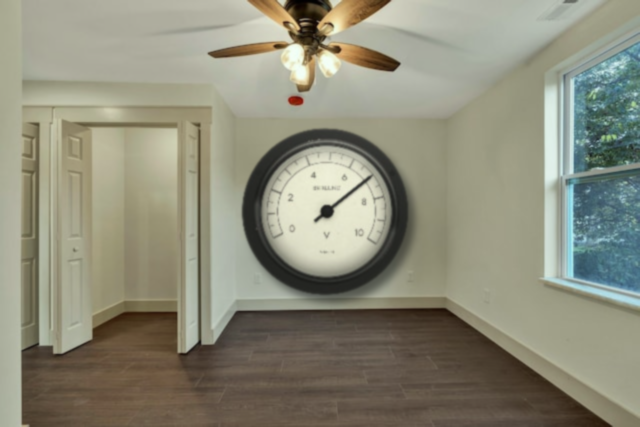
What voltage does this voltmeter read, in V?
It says 7 V
